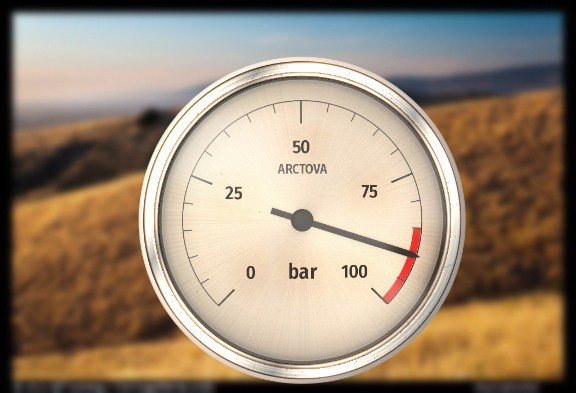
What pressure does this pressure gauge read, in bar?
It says 90 bar
